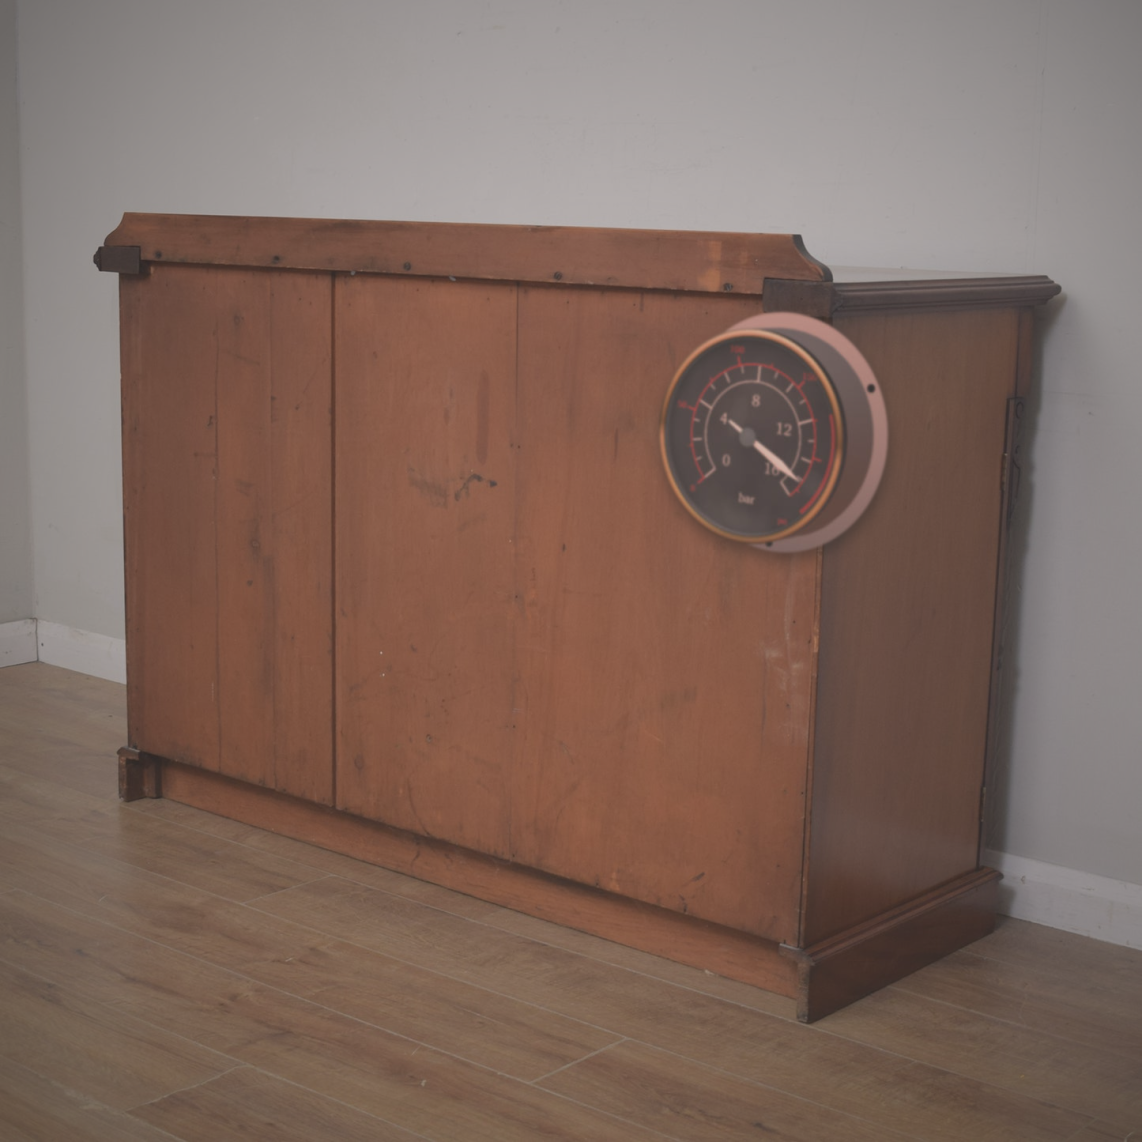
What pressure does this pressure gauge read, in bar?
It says 15 bar
